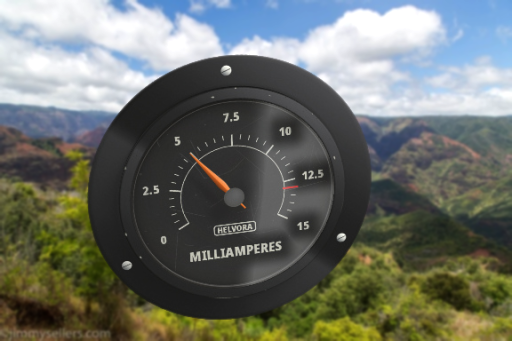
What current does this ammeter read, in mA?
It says 5 mA
